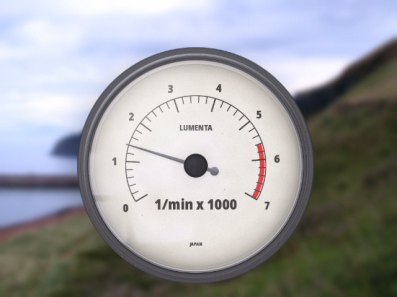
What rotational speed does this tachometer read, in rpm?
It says 1400 rpm
